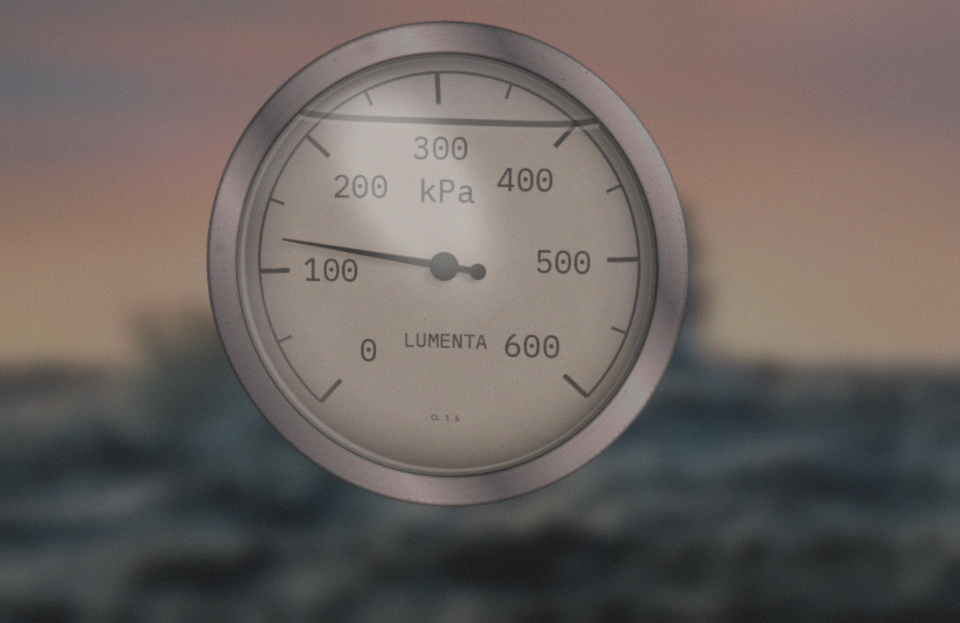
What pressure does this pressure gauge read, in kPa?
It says 125 kPa
